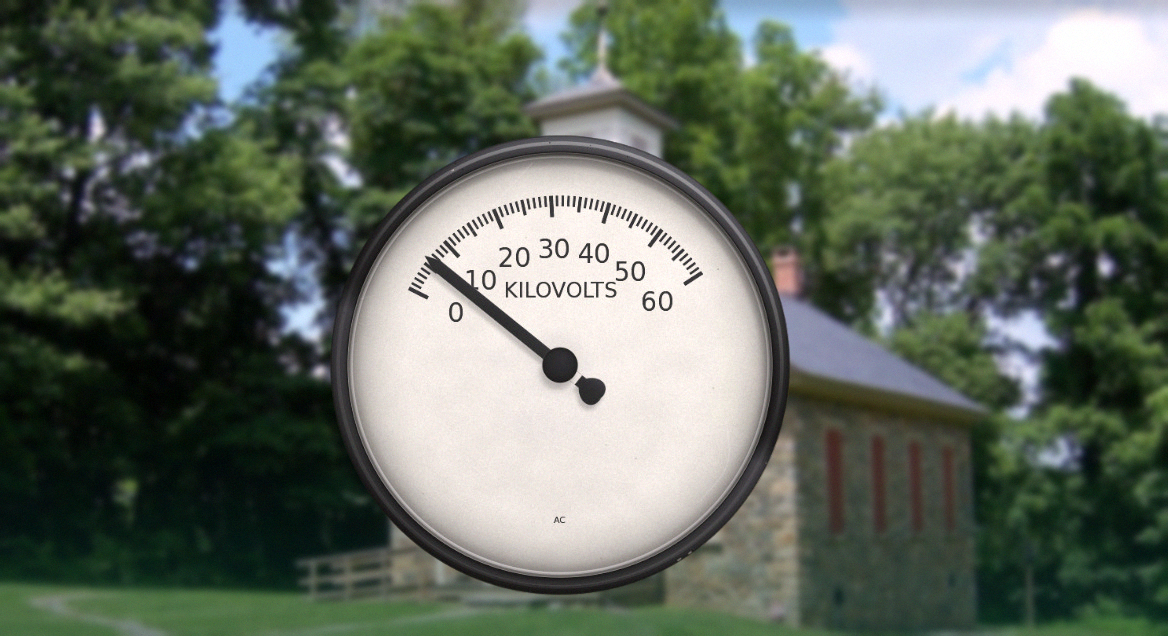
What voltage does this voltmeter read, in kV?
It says 6 kV
